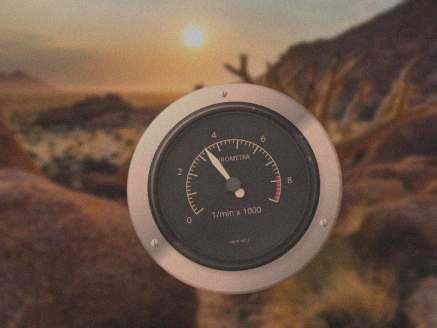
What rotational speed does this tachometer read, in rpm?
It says 3400 rpm
